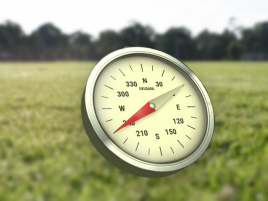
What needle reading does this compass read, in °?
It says 240 °
